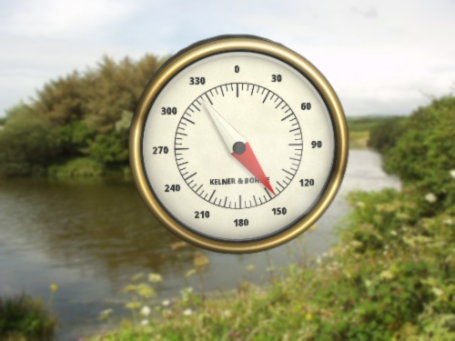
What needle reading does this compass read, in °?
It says 145 °
